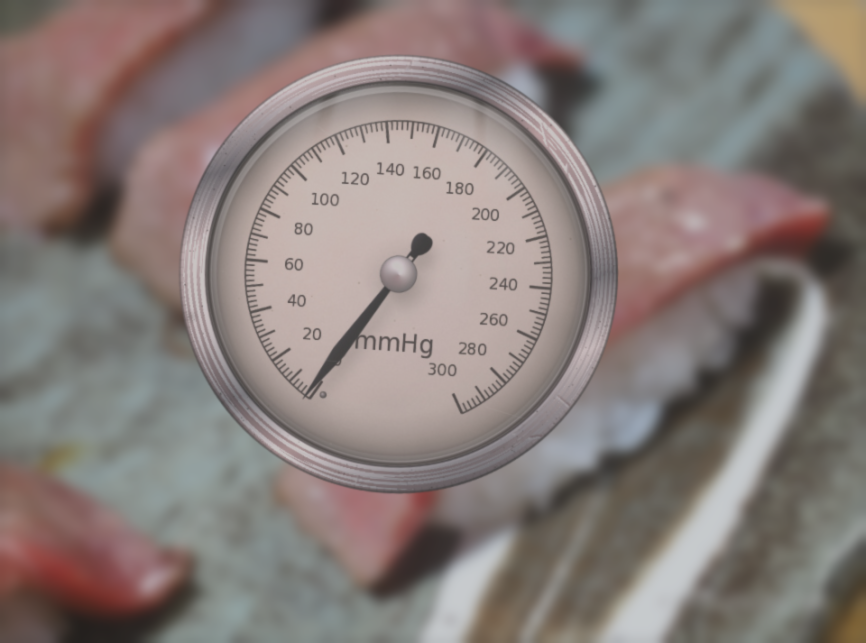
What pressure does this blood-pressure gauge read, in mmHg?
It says 2 mmHg
